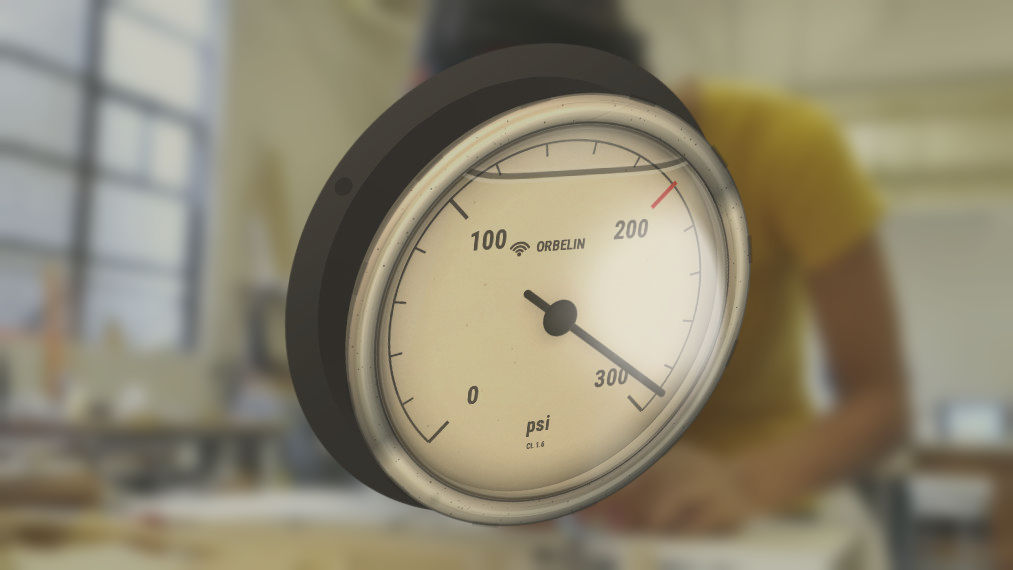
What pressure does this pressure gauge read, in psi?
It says 290 psi
